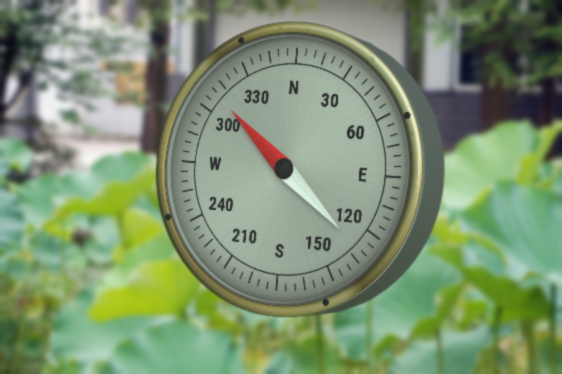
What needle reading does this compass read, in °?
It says 310 °
